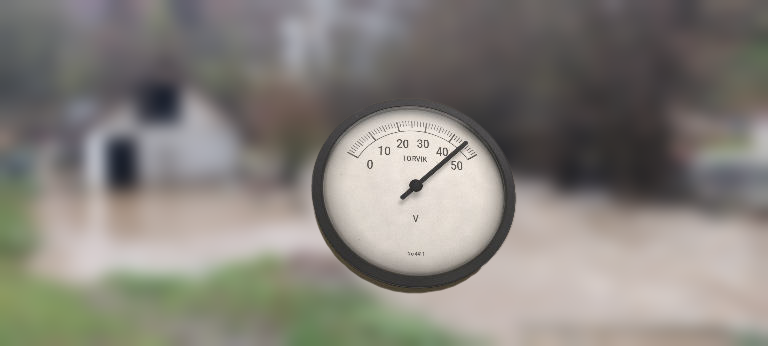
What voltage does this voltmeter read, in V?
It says 45 V
